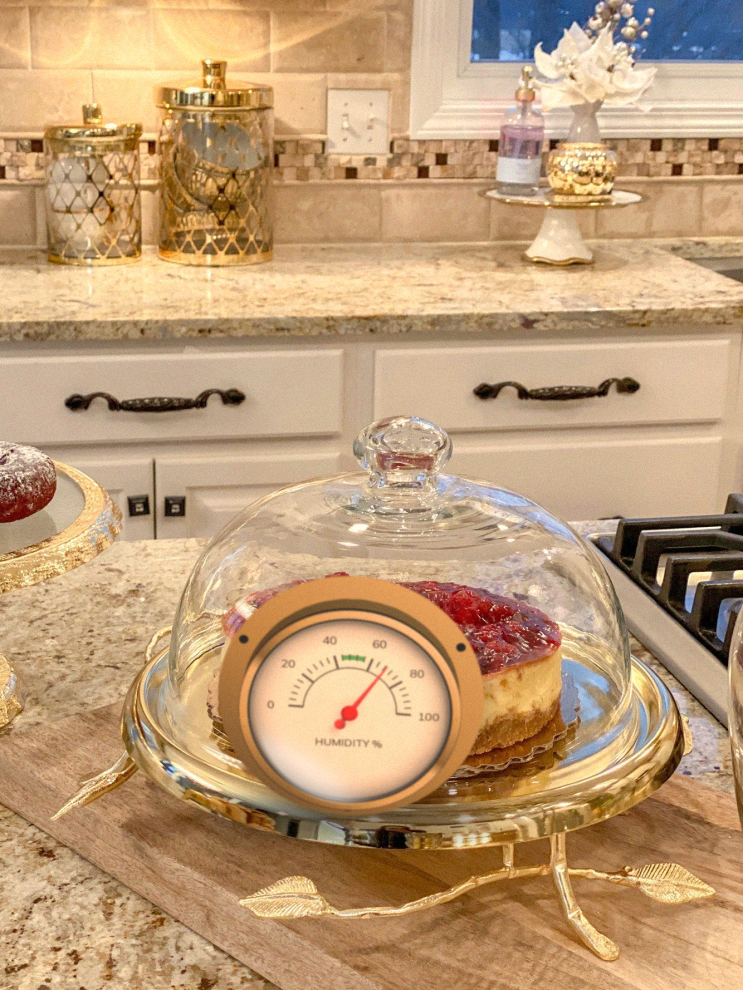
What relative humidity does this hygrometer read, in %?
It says 68 %
